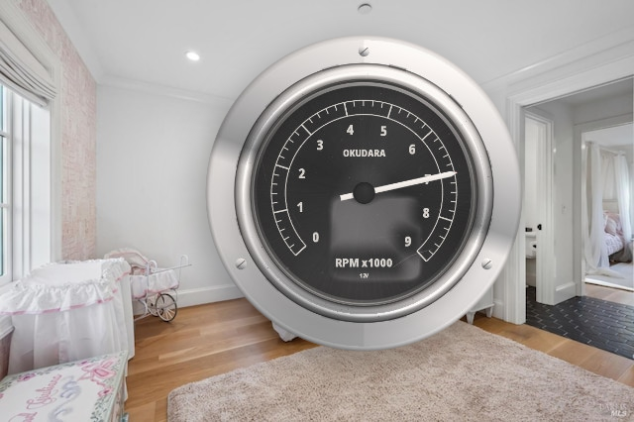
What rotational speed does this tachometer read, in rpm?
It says 7000 rpm
